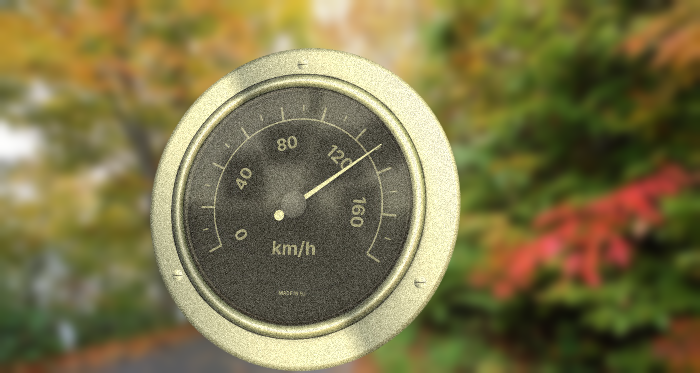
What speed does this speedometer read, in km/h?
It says 130 km/h
